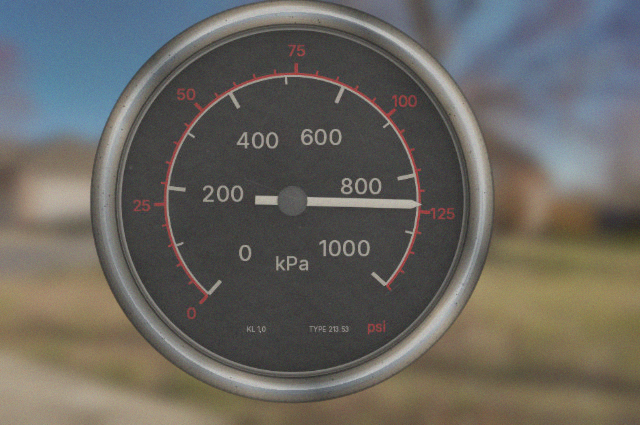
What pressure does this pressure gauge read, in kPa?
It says 850 kPa
